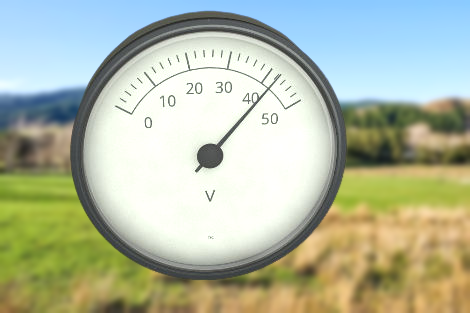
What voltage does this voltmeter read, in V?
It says 42 V
